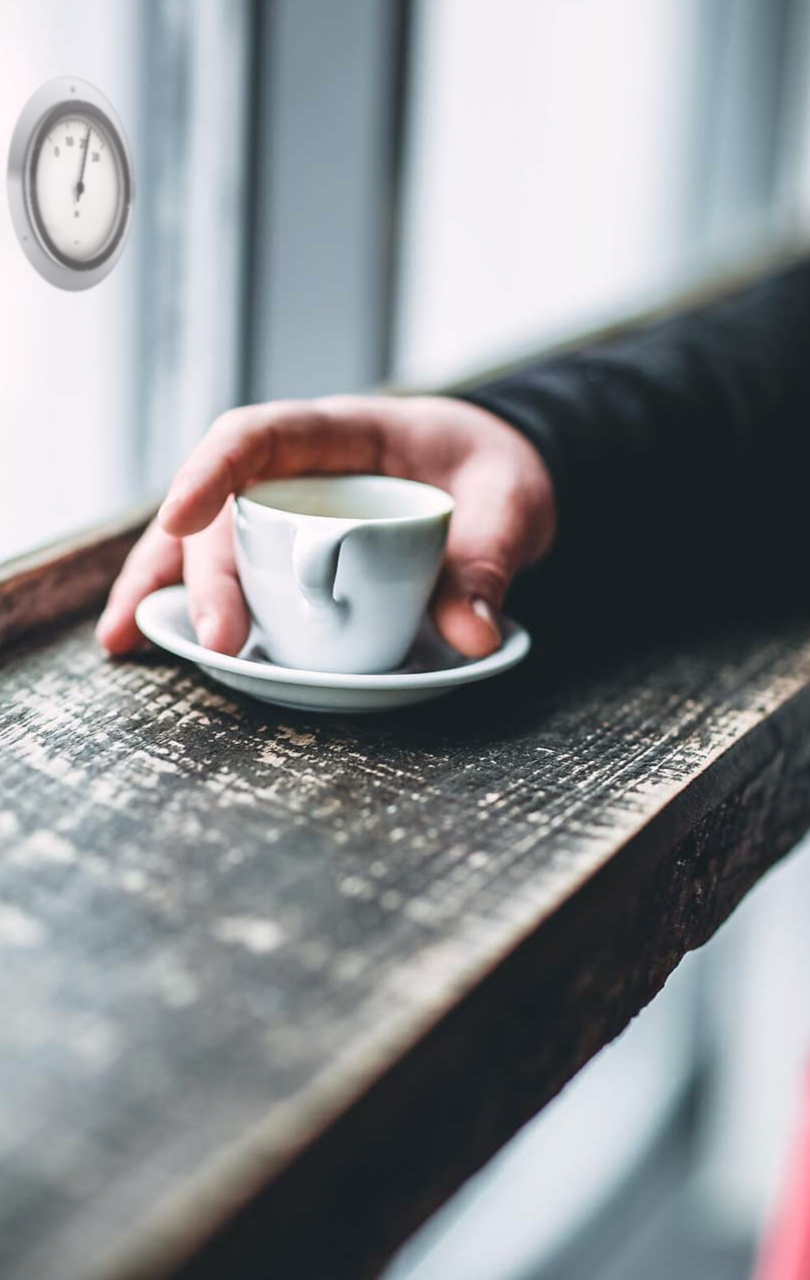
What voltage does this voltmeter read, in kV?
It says 20 kV
